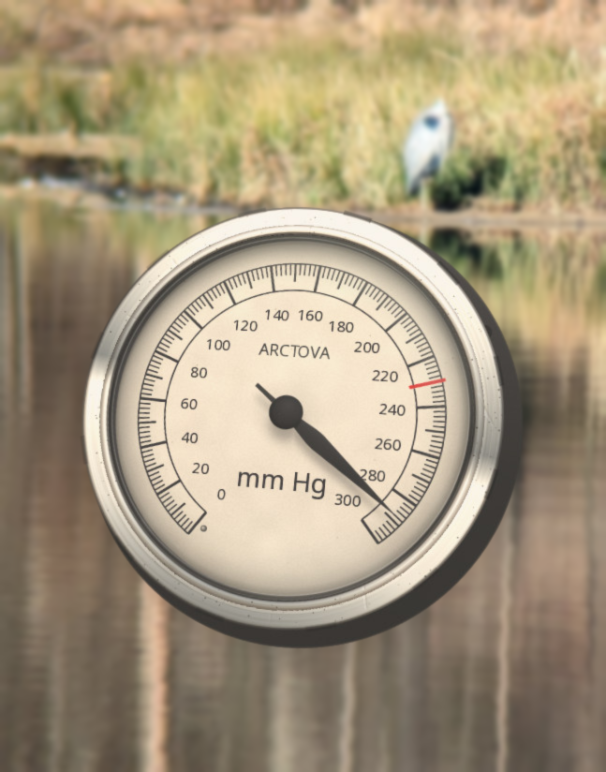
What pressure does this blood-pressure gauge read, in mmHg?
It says 288 mmHg
